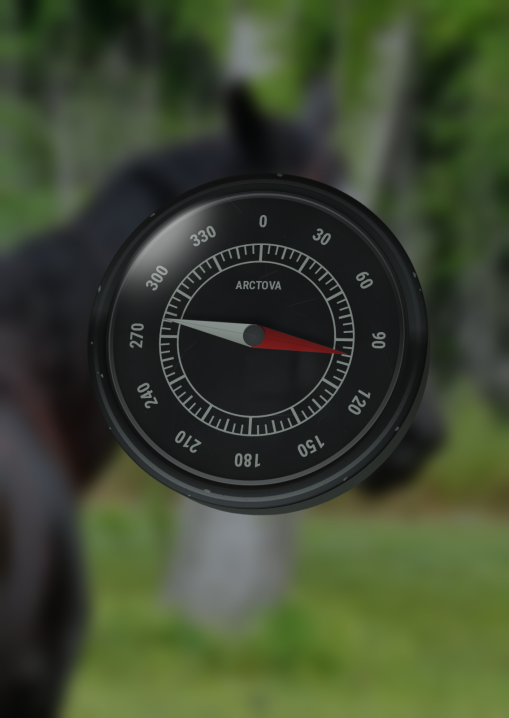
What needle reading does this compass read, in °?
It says 100 °
